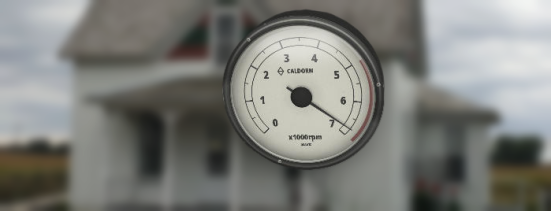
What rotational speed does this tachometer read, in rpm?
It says 6750 rpm
